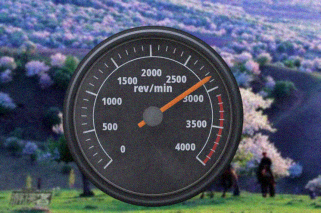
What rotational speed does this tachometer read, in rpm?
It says 2850 rpm
